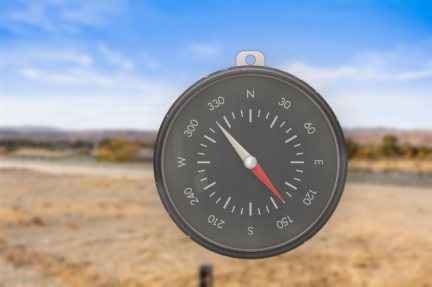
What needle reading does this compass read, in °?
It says 140 °
